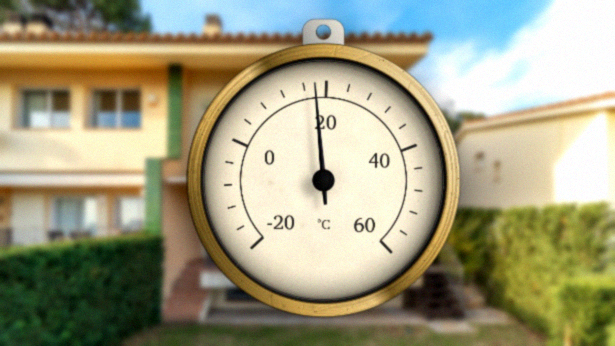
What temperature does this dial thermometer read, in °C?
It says 18 °C
